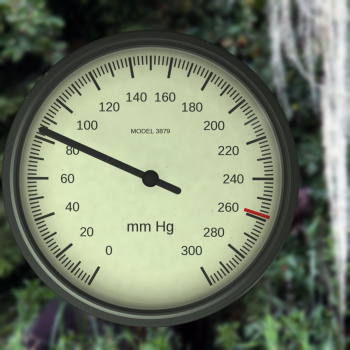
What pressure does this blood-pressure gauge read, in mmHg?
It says 84 mmHg
